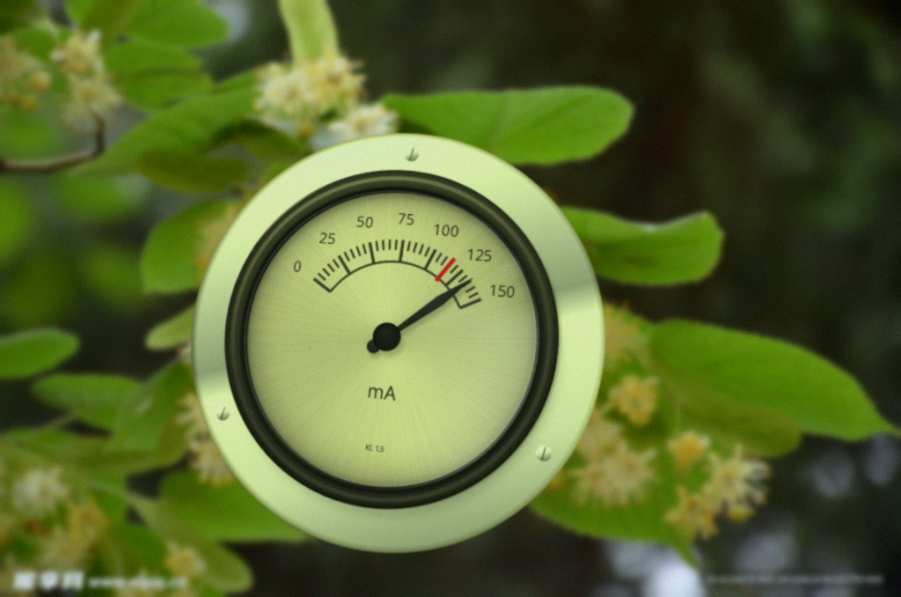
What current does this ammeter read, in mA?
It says 135 mA
